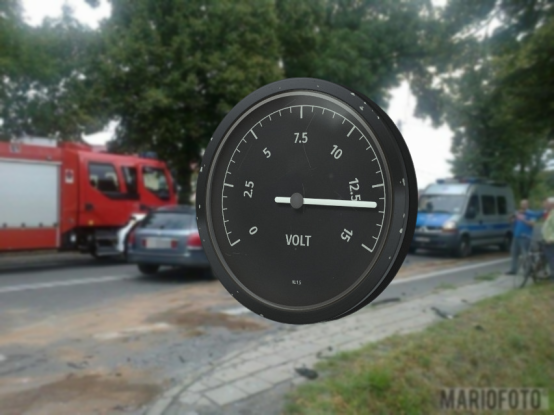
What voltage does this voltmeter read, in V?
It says 13.25 V
